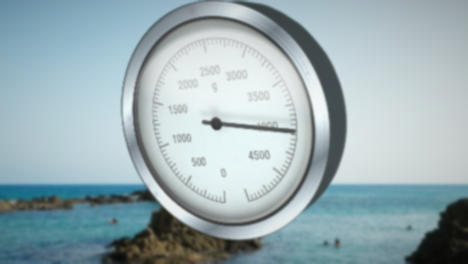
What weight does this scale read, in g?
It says 4000 g
